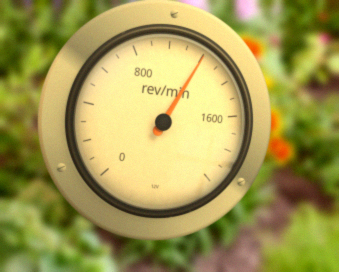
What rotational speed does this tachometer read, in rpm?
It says 1200 rpm
